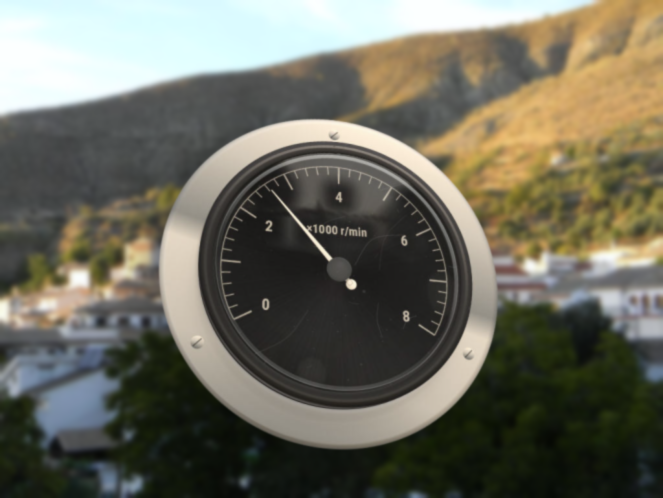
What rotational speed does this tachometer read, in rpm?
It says 2600 rpm
